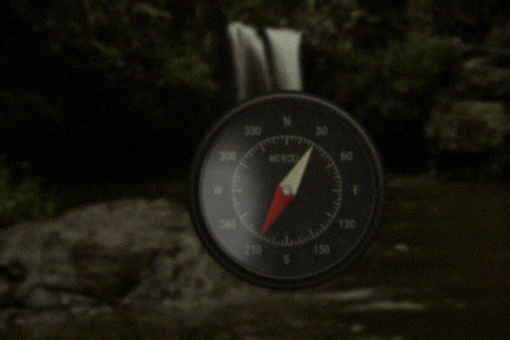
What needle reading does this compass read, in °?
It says 210 °
